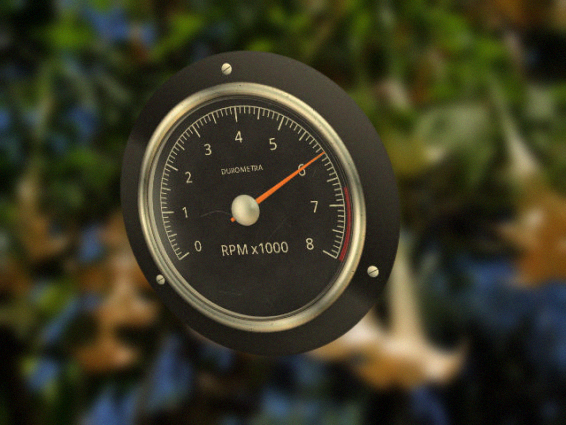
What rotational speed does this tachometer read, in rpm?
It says 6000 rpm
